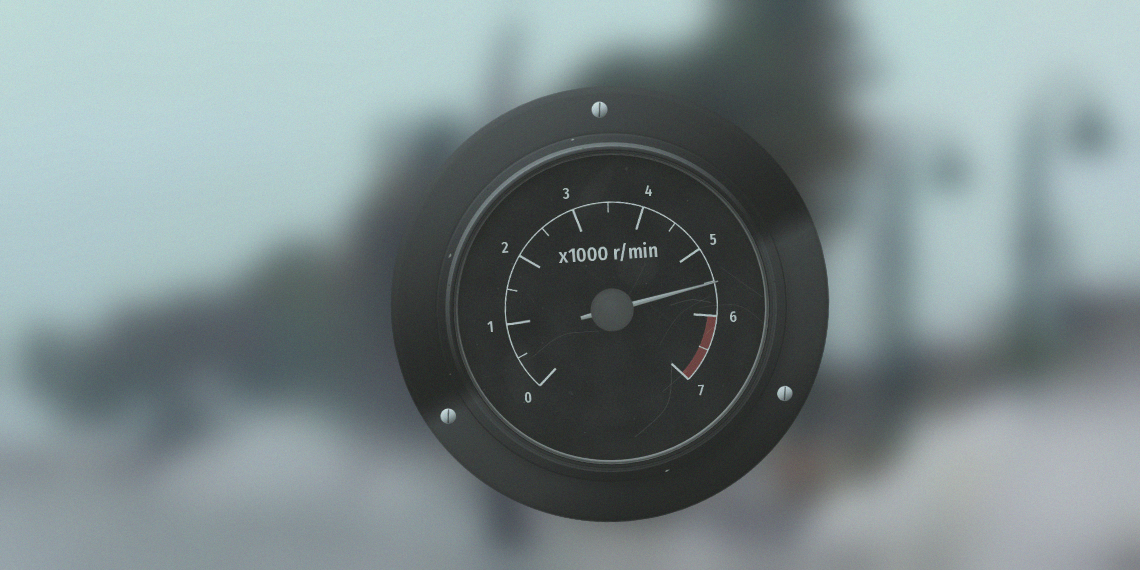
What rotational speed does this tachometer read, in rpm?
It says 5500 rpm
